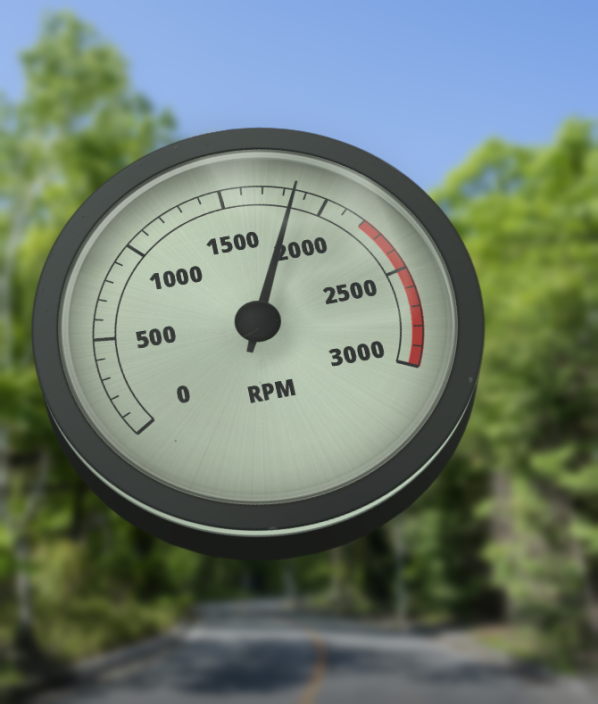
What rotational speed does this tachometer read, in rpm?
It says 1850 rpm
